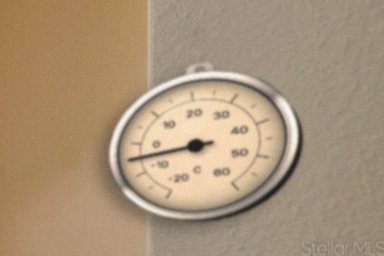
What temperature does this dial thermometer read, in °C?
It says -5 °C
